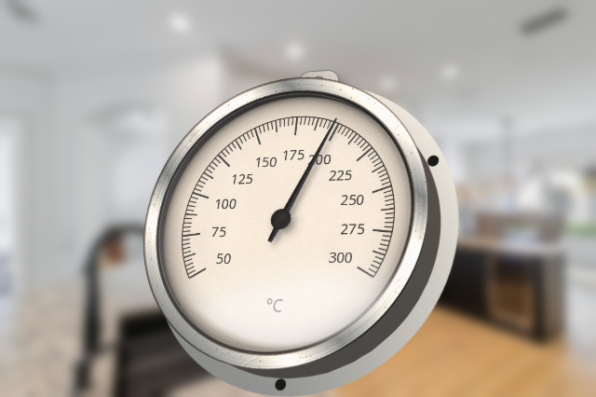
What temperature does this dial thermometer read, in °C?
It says 200 °C
